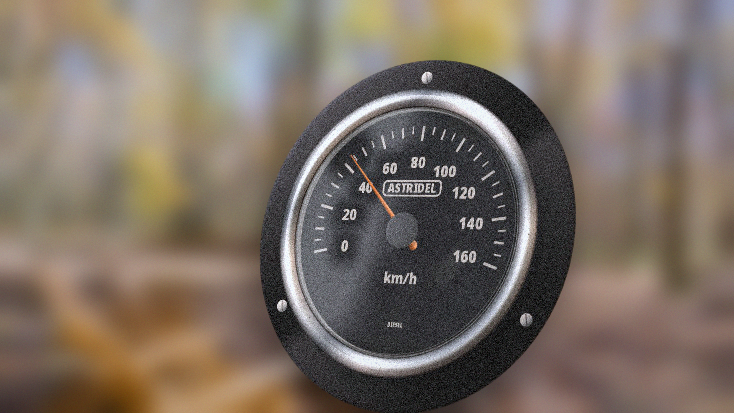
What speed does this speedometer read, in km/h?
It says 45 km/h
